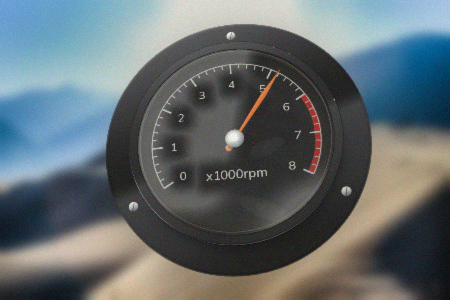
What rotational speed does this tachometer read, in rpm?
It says 5200 rpm
